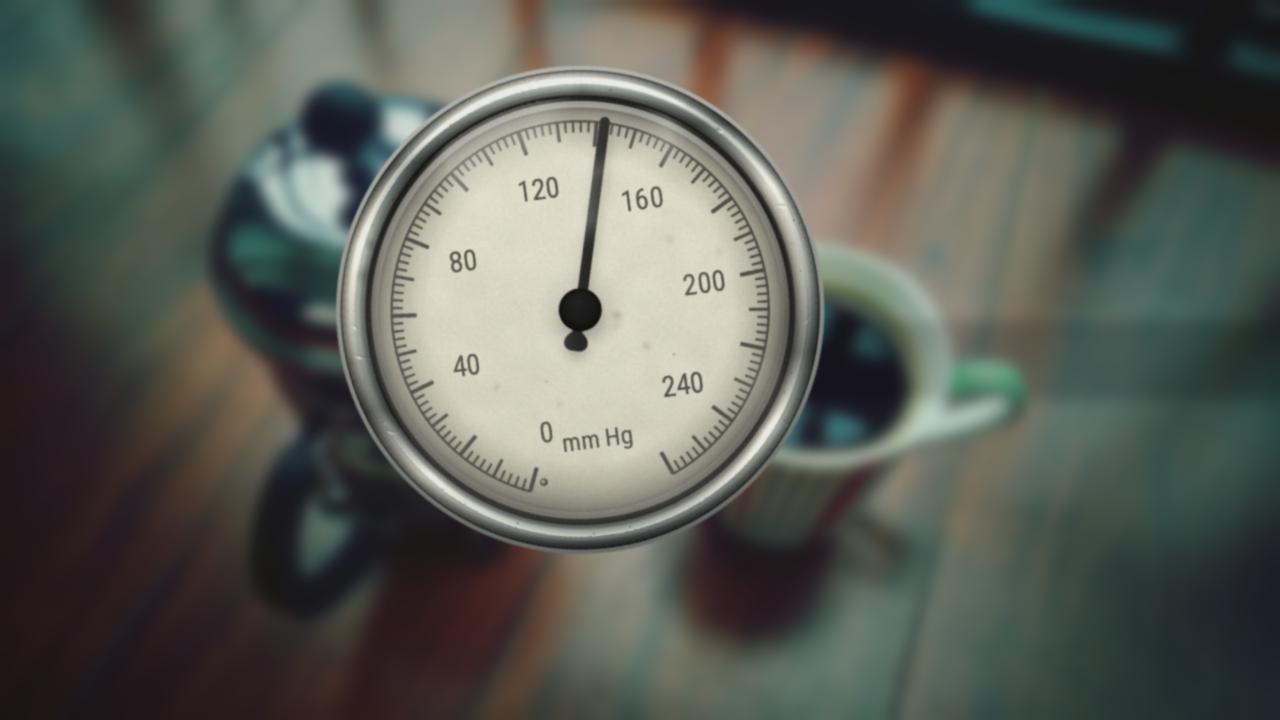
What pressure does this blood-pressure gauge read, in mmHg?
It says 142 mmHg
